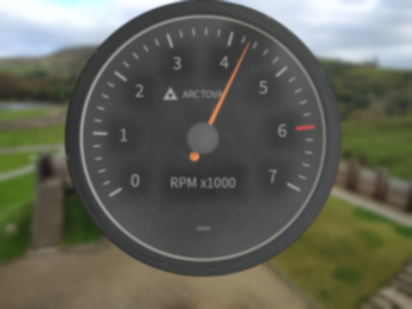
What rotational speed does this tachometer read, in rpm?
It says 4300 rpm
